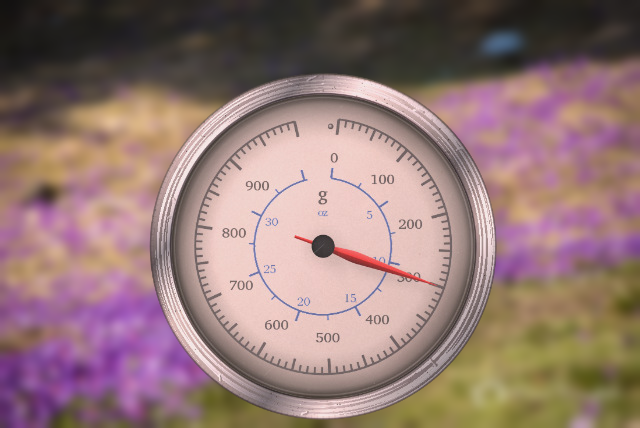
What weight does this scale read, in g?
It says 300 g
